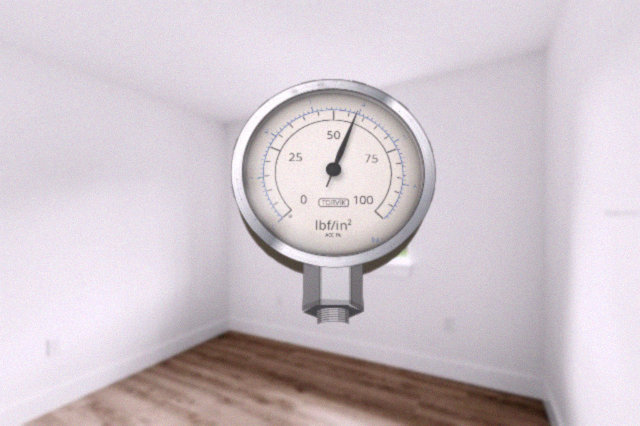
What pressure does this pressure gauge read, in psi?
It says 57.5 psi
